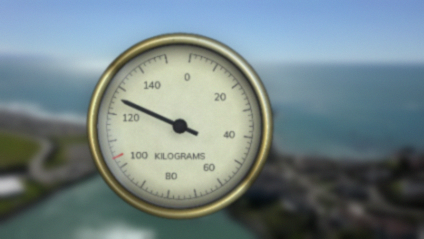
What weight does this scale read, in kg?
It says 126 kg
